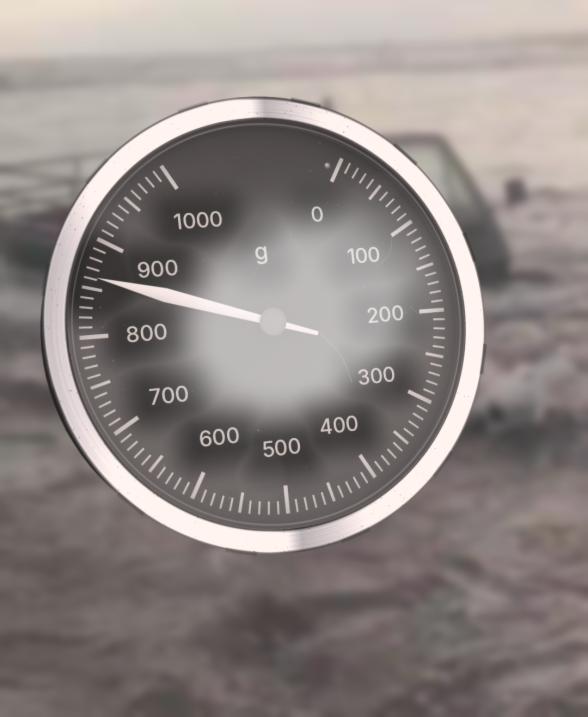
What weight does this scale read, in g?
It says 860 g
